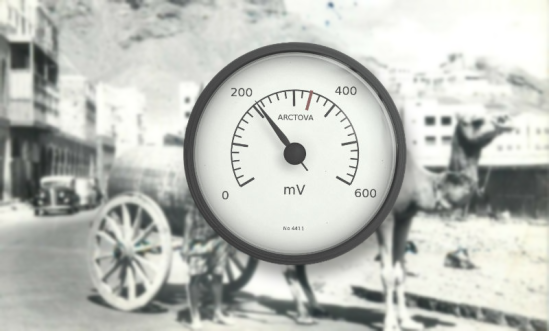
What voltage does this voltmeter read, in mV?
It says 210 mV
